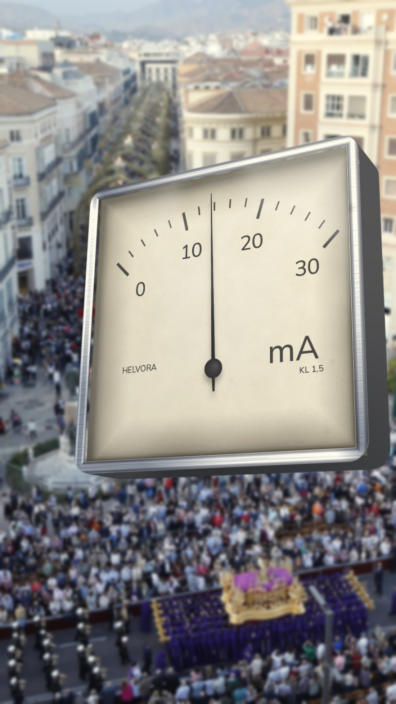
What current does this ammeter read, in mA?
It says 14 mA
